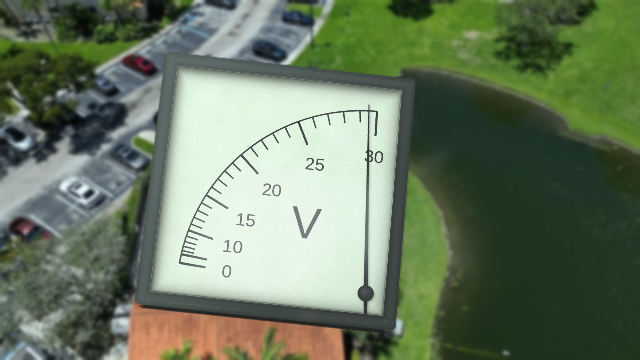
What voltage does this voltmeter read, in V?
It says 29.5 V
